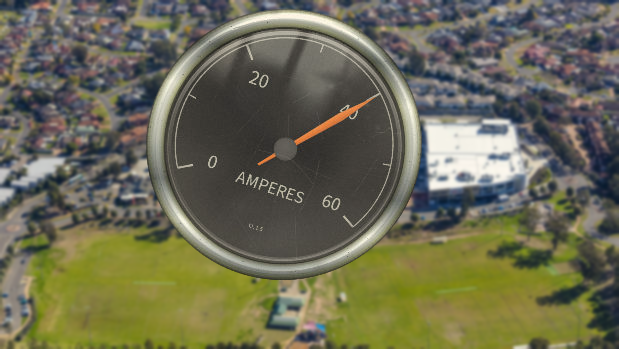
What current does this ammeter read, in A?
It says 40 A
